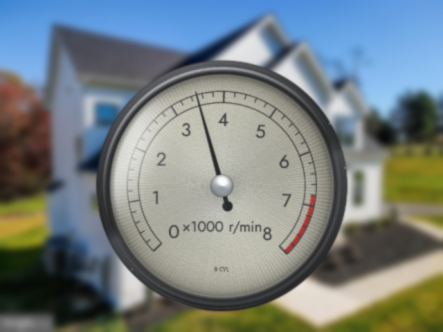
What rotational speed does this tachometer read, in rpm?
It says 3500 rpm
